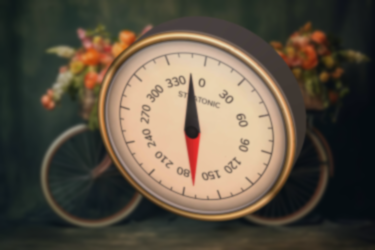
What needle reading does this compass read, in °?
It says 170 °
